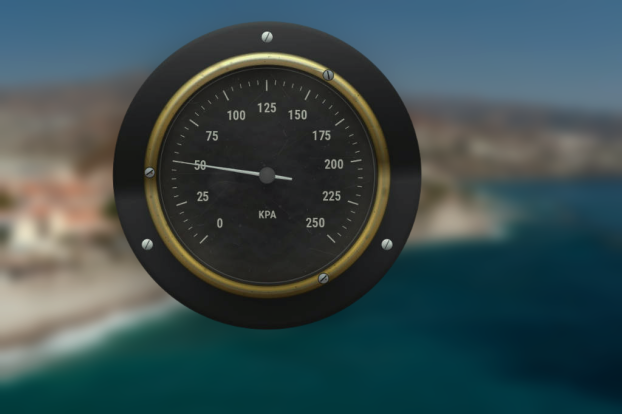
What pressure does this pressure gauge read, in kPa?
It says 50 kPa
